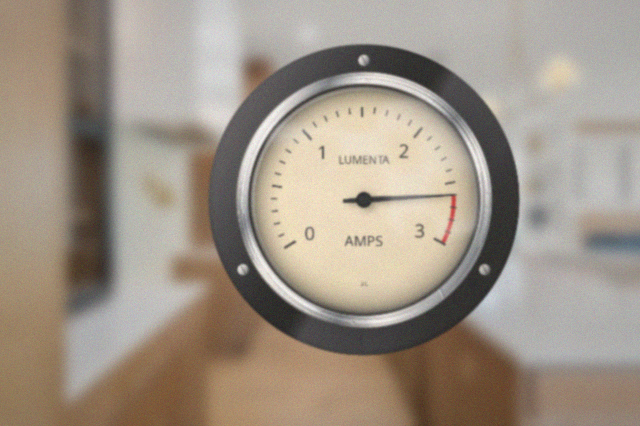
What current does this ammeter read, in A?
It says 2.6 A
